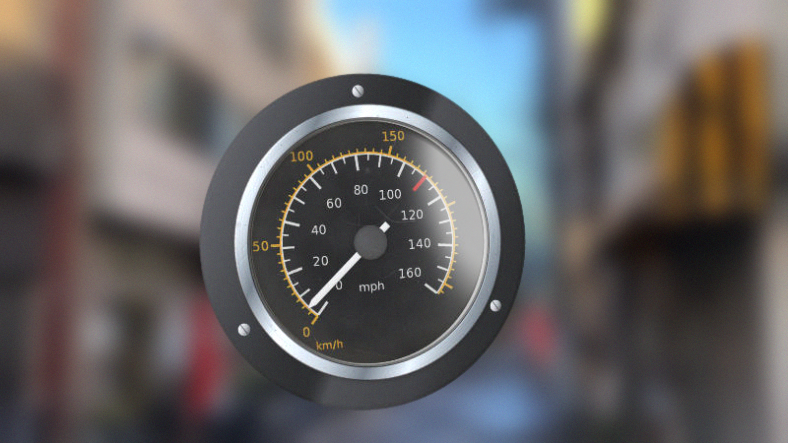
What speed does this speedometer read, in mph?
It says 5 mph
